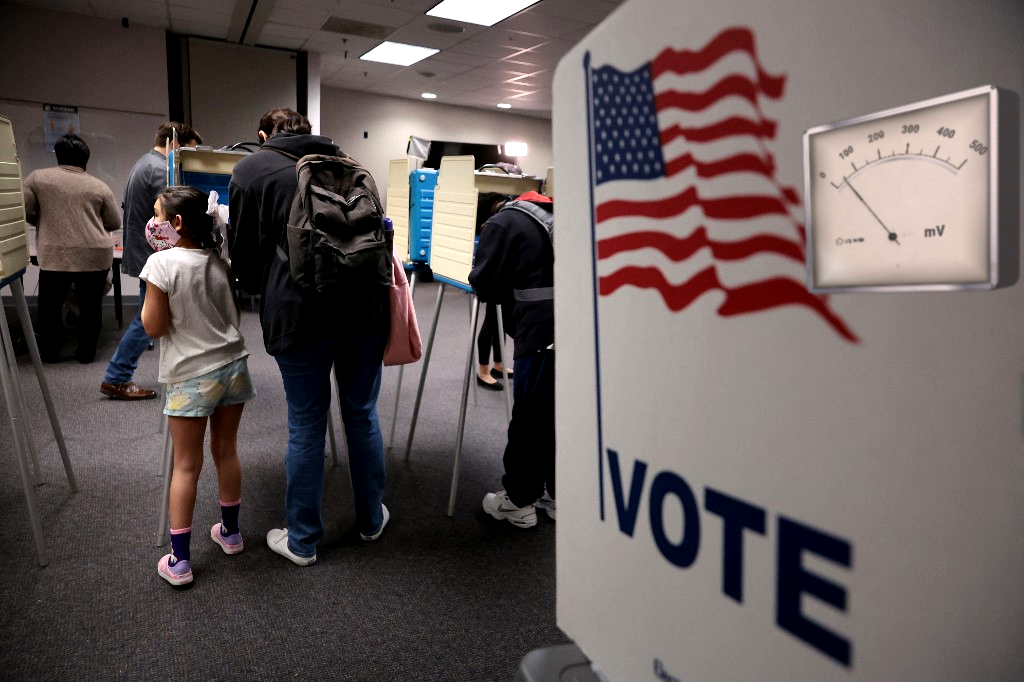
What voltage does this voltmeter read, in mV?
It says 50 mV
